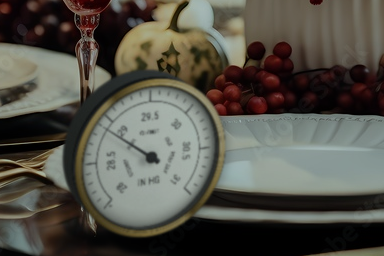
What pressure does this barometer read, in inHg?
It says 28.9 inHg
